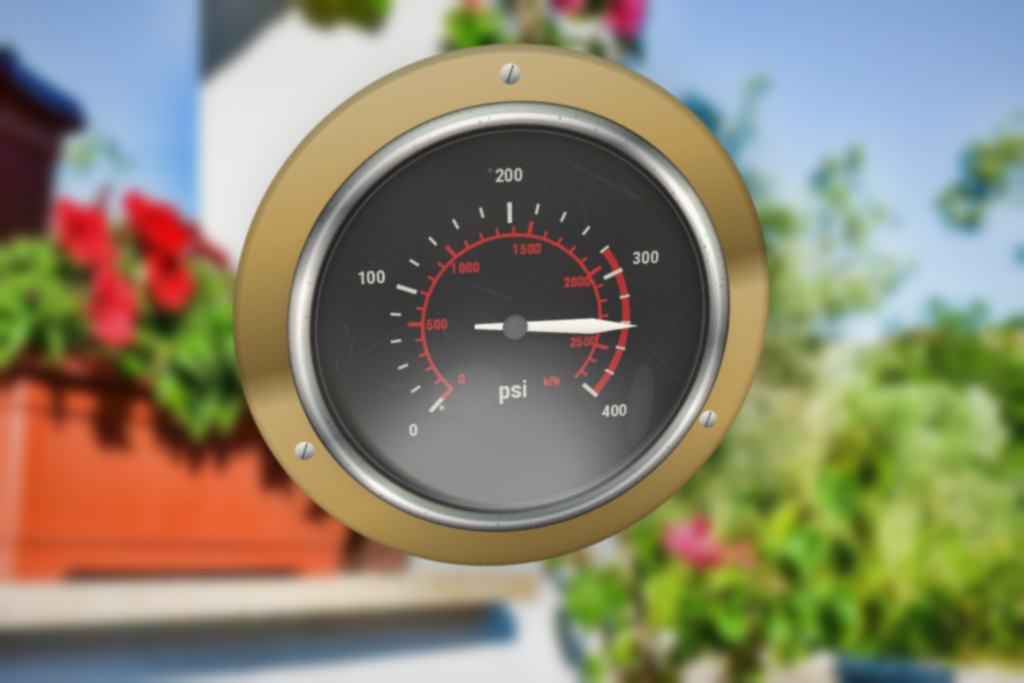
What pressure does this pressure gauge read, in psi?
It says 340 psi
